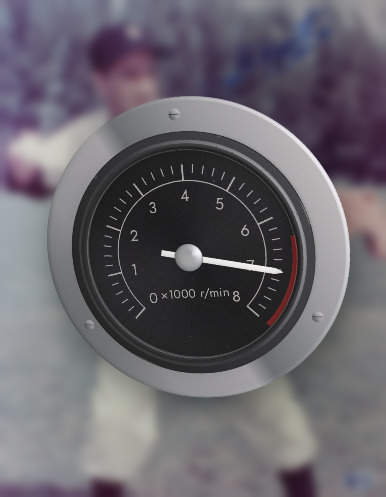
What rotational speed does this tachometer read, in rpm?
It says 7000 rpm
